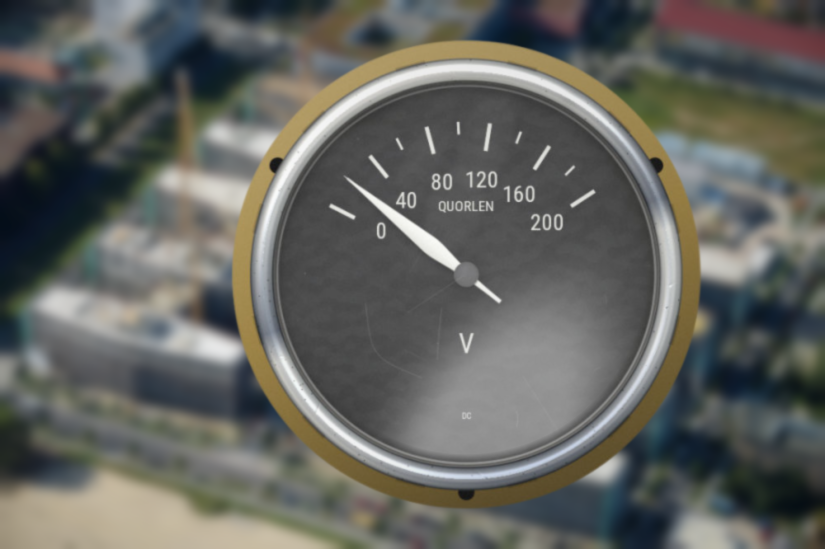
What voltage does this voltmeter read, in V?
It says 20 V
